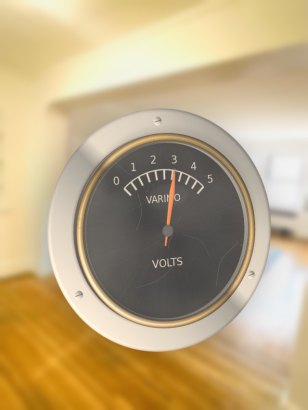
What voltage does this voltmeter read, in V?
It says 3 V
